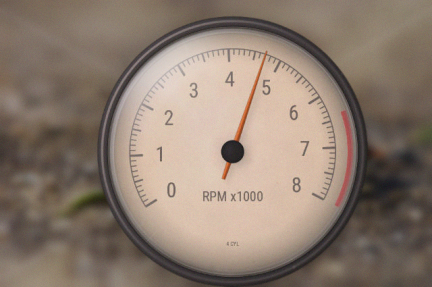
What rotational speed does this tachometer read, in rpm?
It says 4700 rpm
